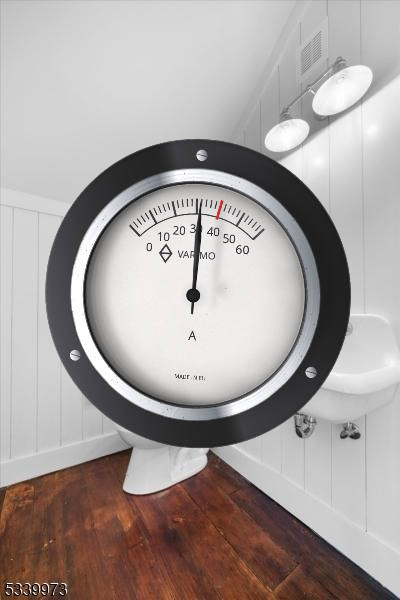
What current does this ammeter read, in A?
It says 32 A
